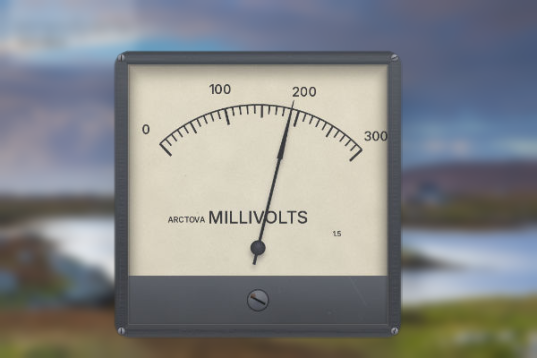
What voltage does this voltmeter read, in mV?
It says 190 mV
